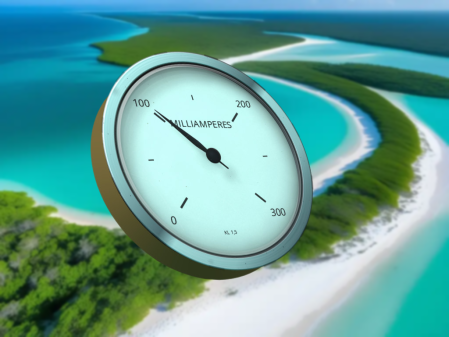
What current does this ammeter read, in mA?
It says 100 mA
